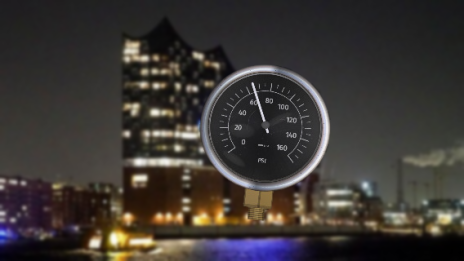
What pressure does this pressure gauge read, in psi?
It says 65 psi
